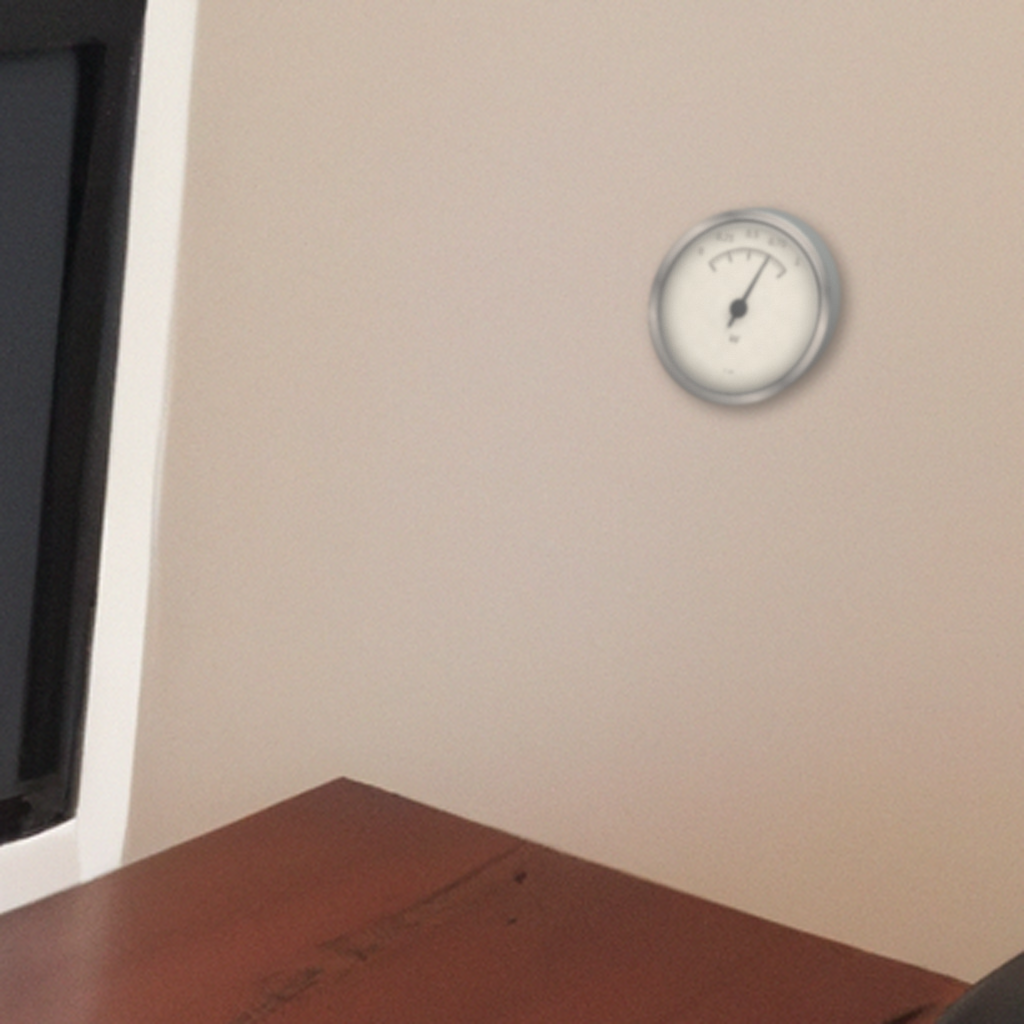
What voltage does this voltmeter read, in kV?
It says 0.75 kV
